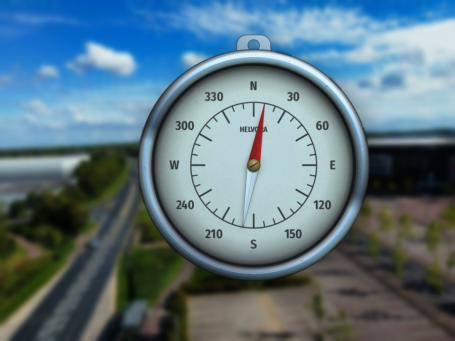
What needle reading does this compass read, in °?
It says 10 °
